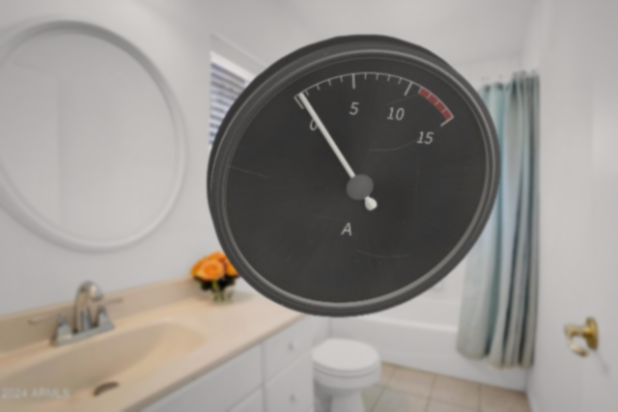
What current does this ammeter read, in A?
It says 0.5 A
